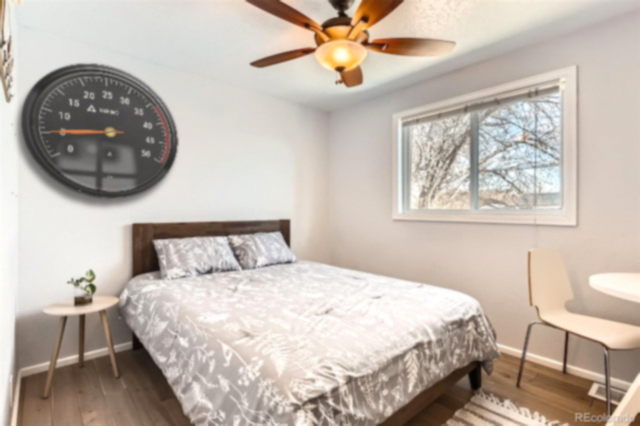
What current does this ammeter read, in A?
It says 5 A
